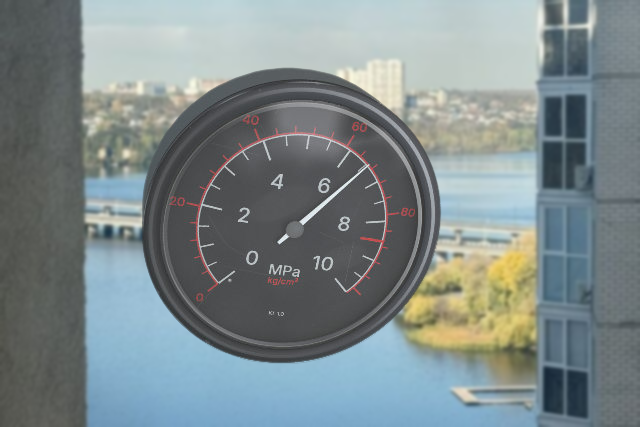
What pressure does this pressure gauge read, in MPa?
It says 6.5 MPa
